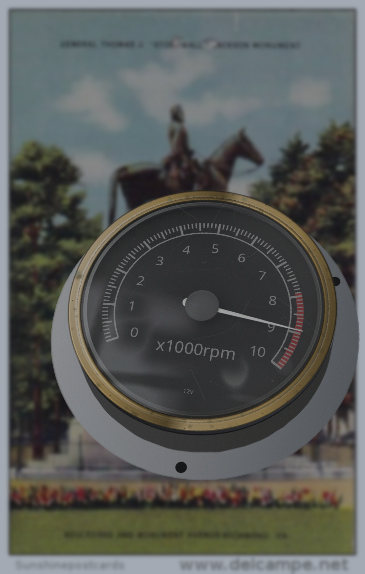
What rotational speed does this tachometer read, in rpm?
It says 9000 rpm
